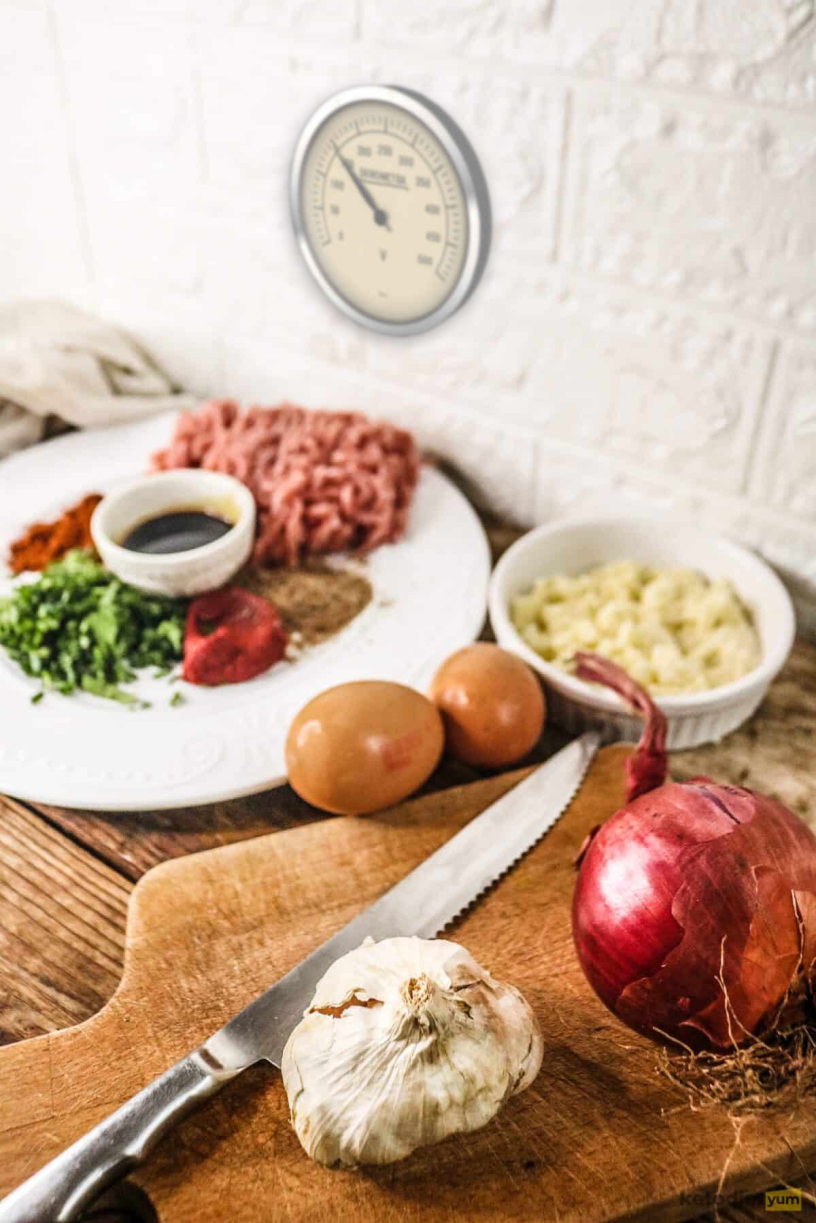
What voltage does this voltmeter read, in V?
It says 150 V
